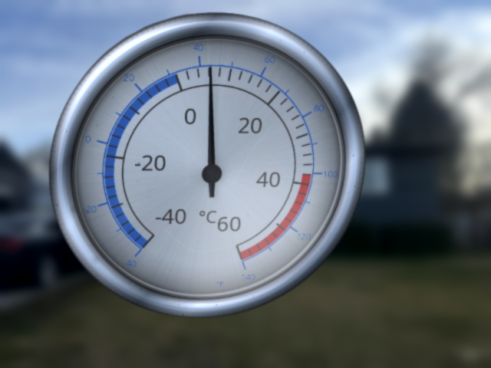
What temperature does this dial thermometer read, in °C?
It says 6 °C
